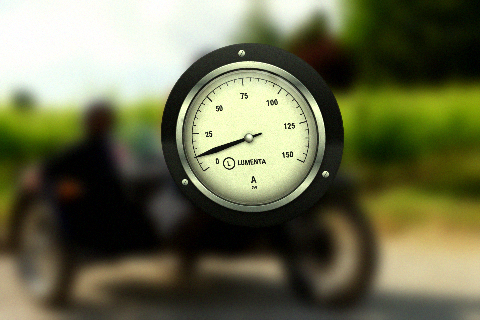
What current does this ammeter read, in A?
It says 10 A
